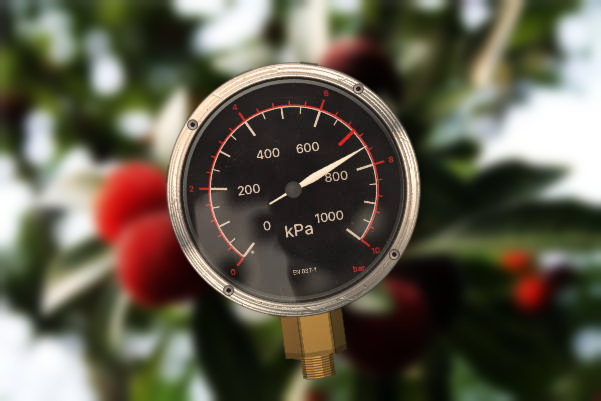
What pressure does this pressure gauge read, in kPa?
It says 750 kPa
